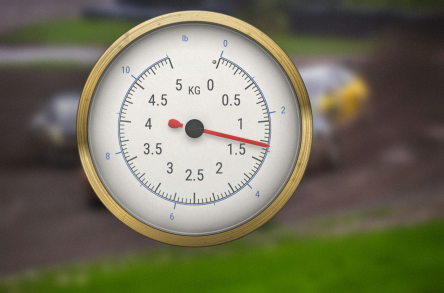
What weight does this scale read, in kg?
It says 1.3 kg
